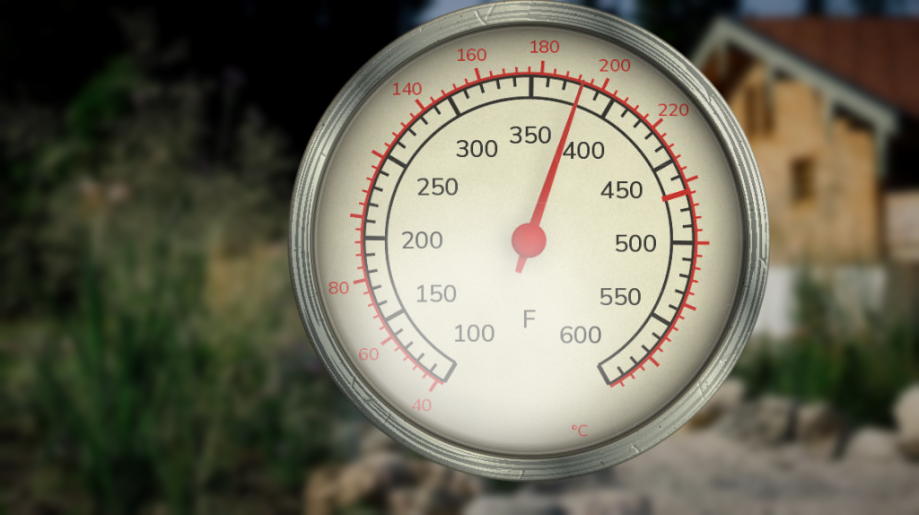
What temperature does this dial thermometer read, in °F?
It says 380 °F
